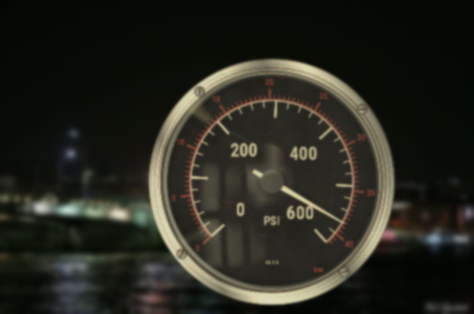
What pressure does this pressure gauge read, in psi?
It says 560 psi
